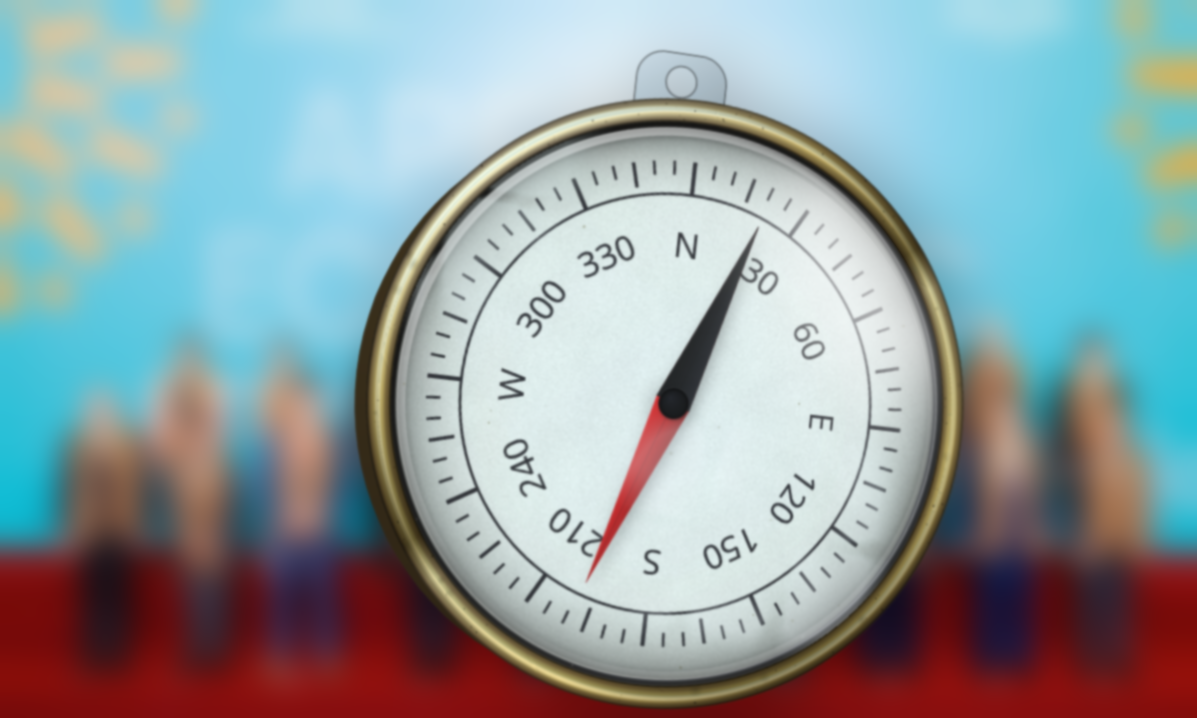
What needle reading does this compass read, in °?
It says 200 °
